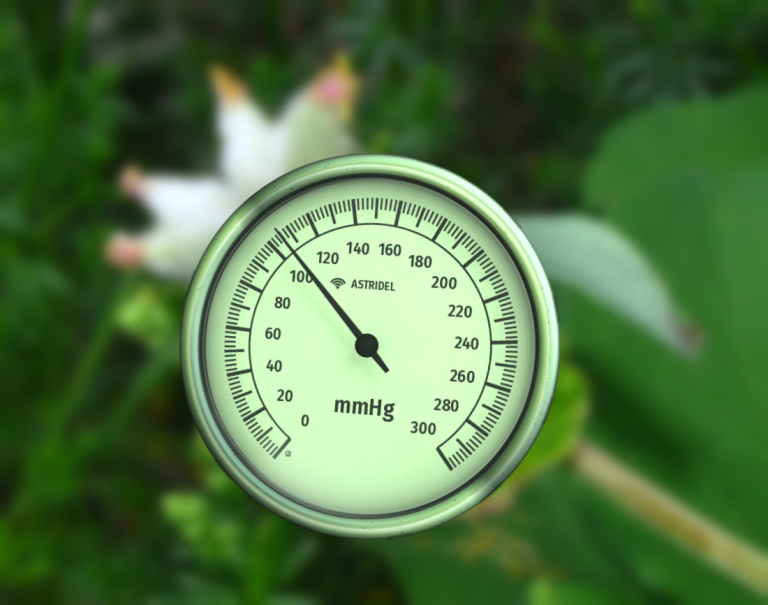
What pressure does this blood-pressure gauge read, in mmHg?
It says 106 mmHg
